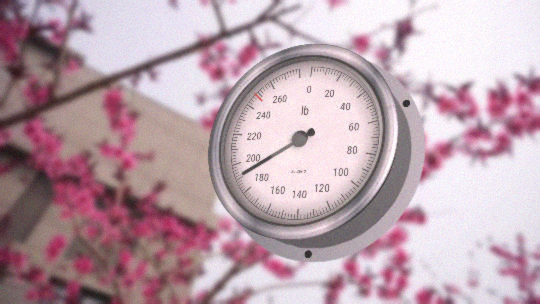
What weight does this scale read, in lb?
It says 190 lb
